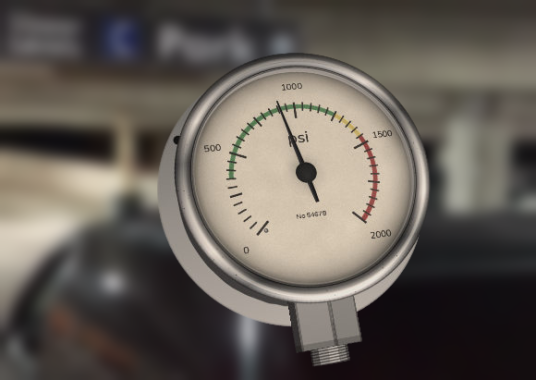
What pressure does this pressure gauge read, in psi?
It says 900 psi
